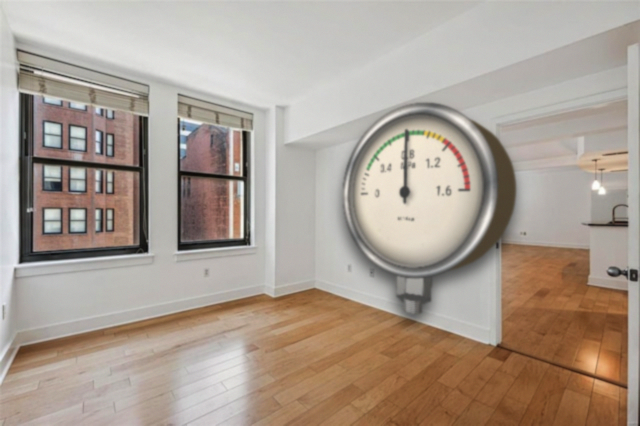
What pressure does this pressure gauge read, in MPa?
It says 0.8 MPa
